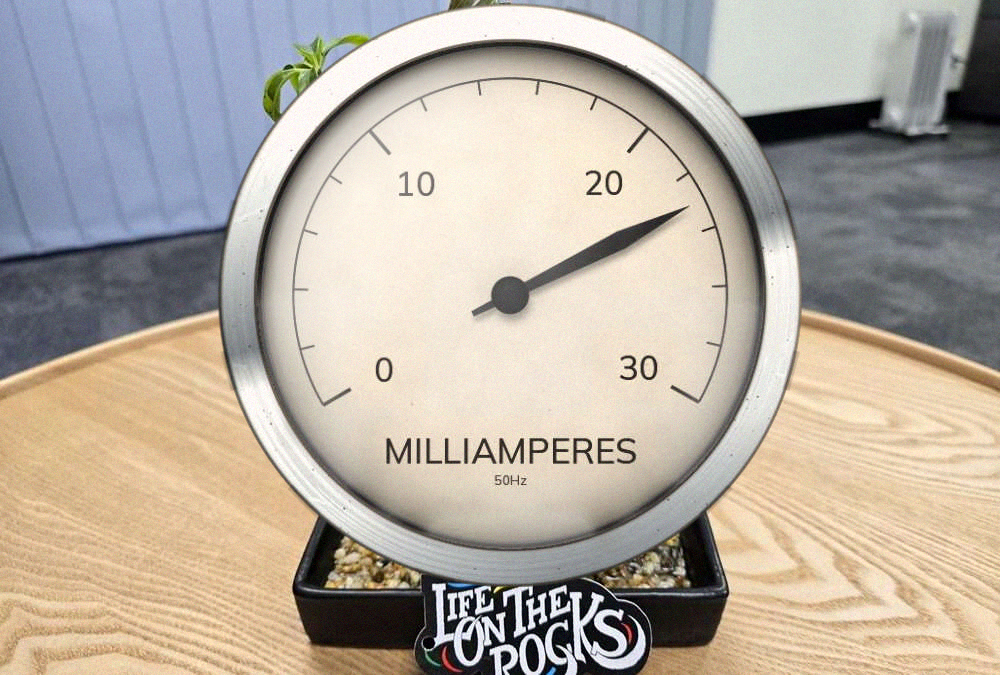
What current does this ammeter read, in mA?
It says 23 mA
